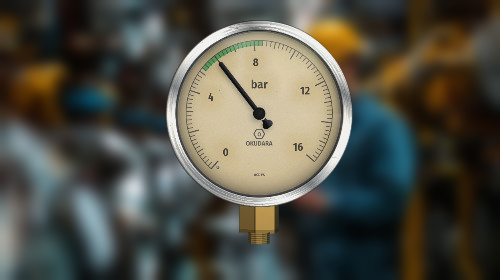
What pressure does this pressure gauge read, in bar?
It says 6 bar
